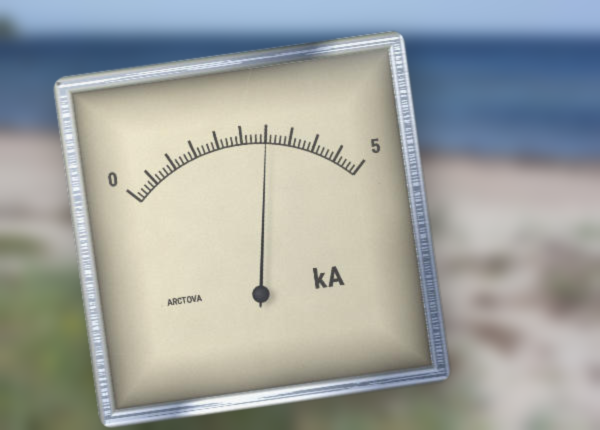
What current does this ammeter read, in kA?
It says 3 kA
